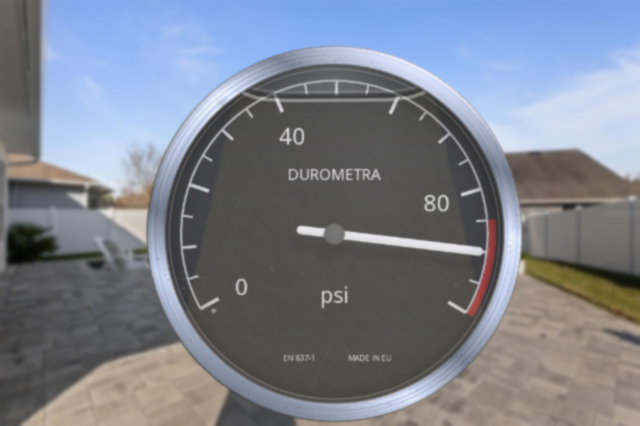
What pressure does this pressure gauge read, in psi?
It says 90 psi
